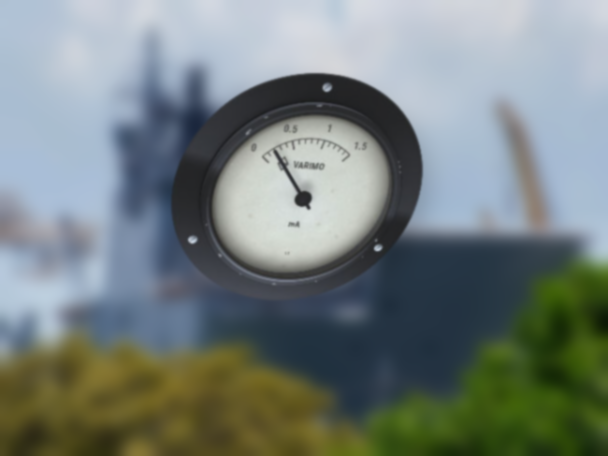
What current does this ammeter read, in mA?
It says 0.2 mA
